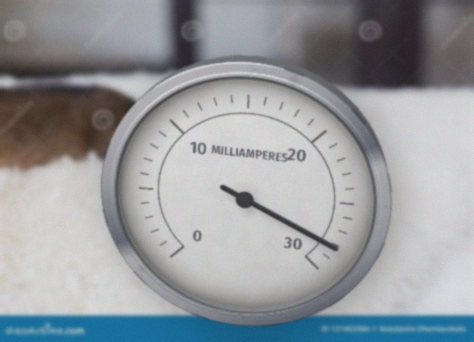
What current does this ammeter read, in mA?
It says 28 mA
